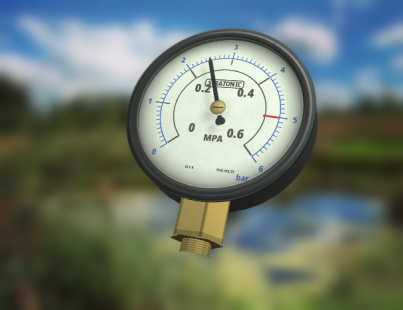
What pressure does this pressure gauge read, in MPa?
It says 0.25 MPa
